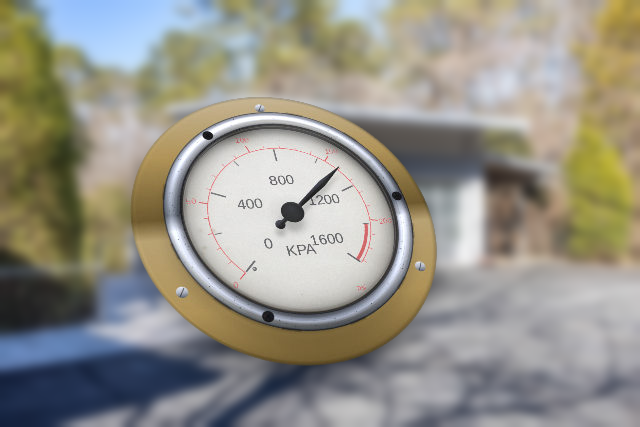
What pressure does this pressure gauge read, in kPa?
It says 1100 kPa
